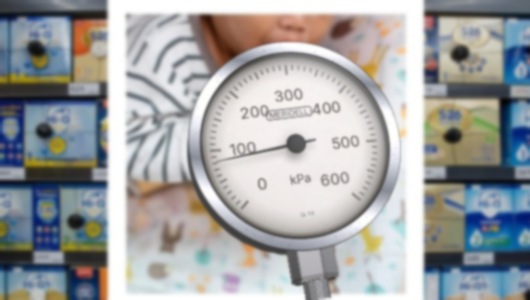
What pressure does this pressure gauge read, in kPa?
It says 80 kPa
